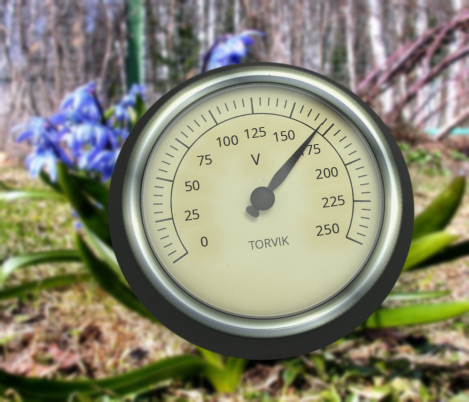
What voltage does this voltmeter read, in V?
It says 170 V
